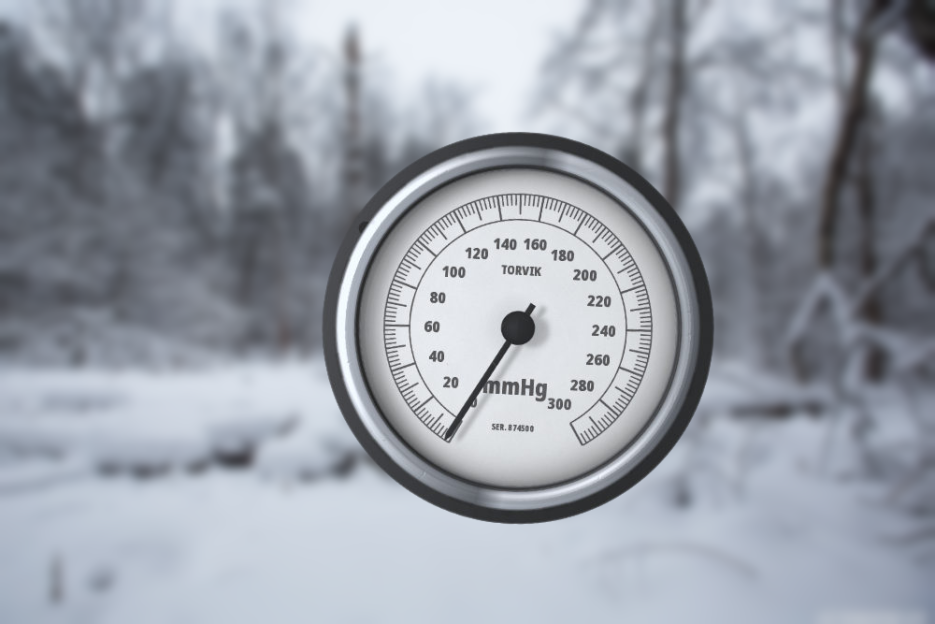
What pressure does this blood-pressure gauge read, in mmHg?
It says 2 mmHg
